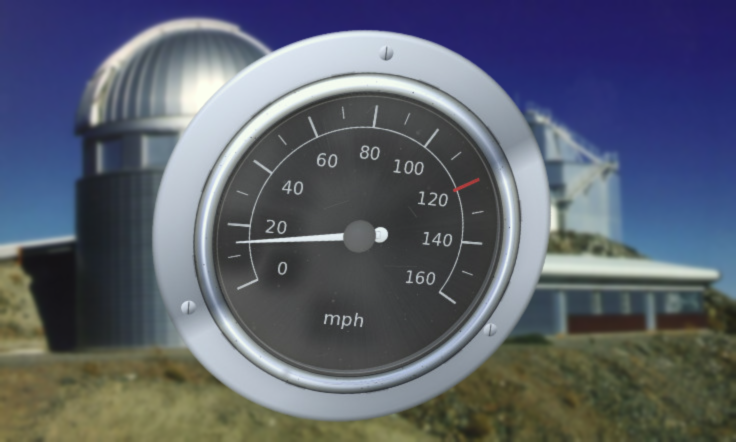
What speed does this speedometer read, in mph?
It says 15 mph
